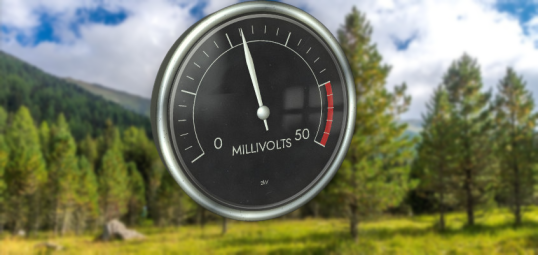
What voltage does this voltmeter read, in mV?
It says 22 mV
